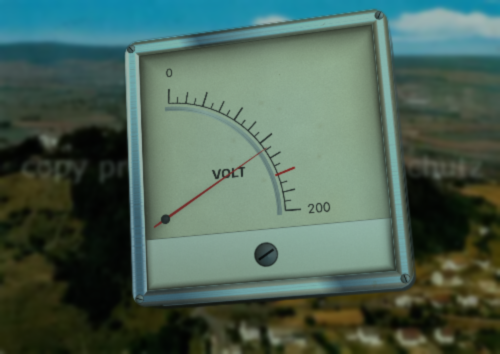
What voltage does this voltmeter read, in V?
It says 130 V
